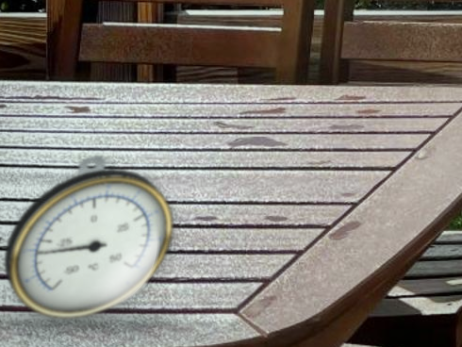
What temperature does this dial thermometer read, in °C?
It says -30 °C
